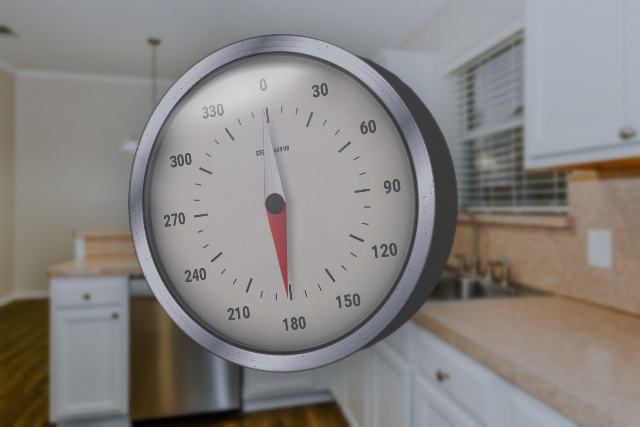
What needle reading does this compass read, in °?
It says 180 °
